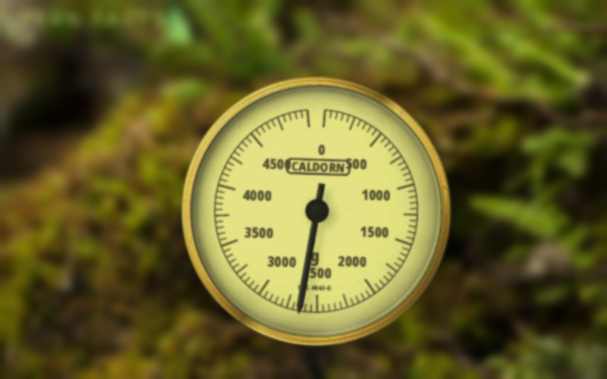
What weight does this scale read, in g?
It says 2650 g
